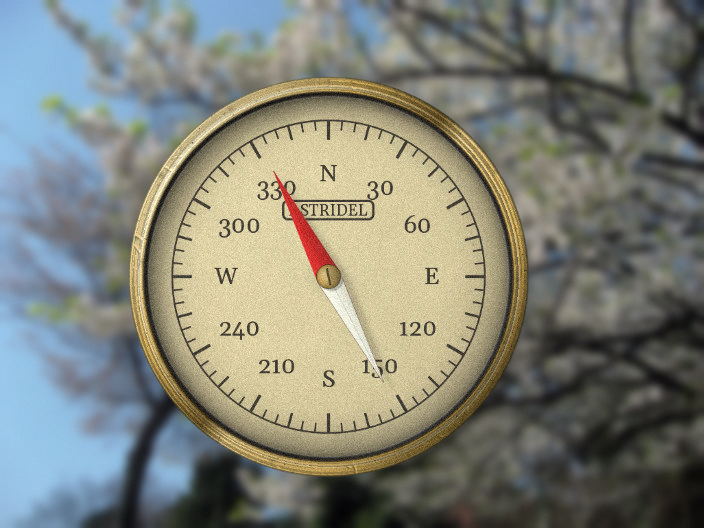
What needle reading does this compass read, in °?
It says 332.5 °
